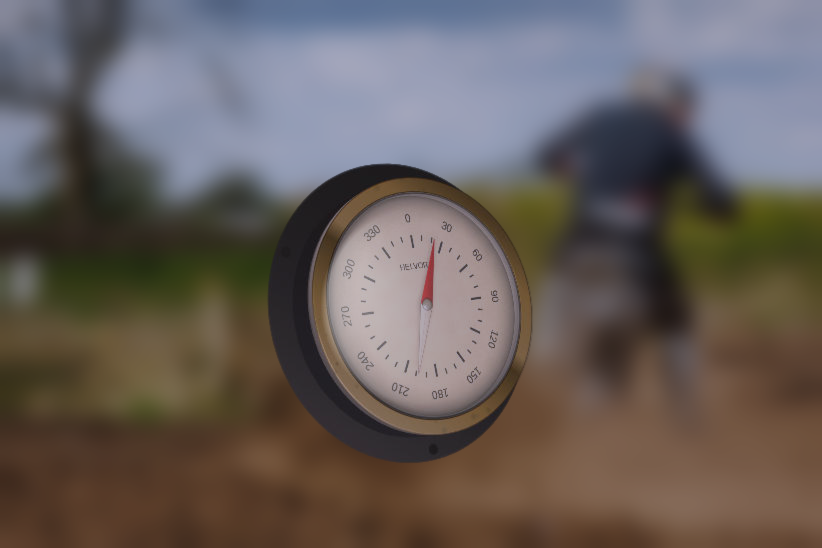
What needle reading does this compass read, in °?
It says 20 °
